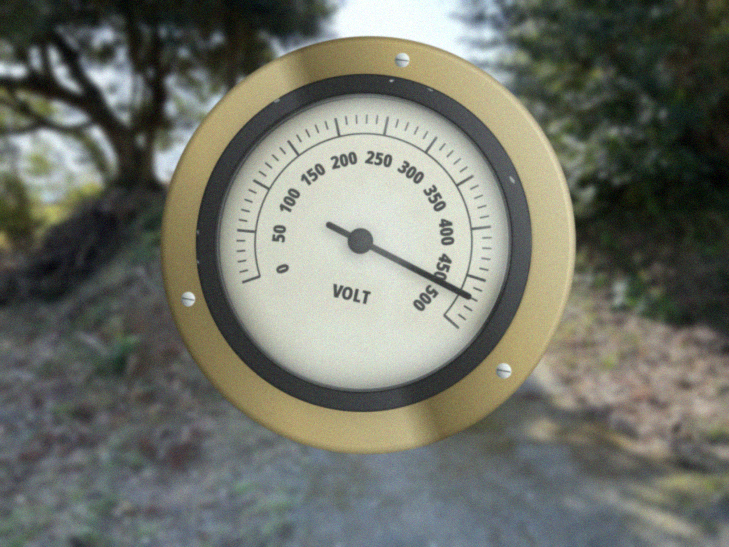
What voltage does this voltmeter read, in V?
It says 470 V
